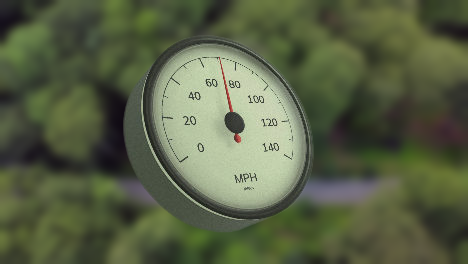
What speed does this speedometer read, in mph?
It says 70 mph
